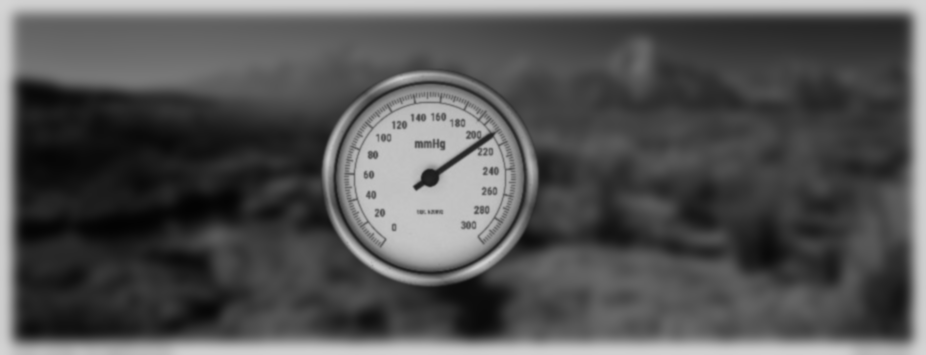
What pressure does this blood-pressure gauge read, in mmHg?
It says 210 mmHg
